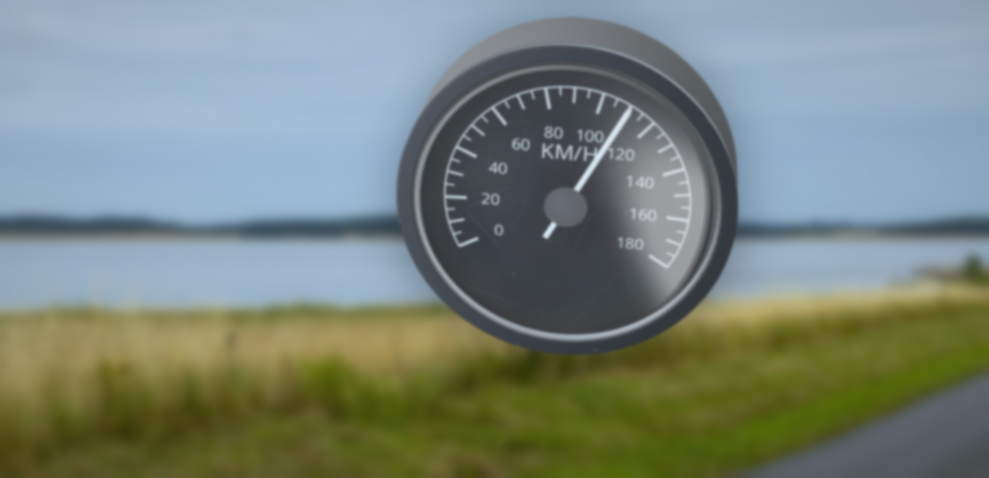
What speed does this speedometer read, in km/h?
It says 110 km/h
